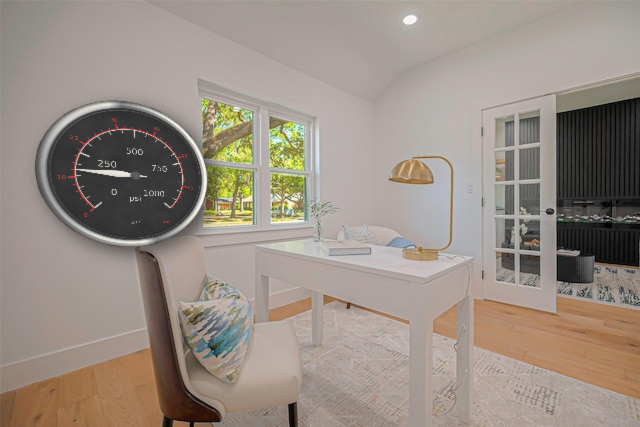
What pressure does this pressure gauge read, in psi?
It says 175 psi
